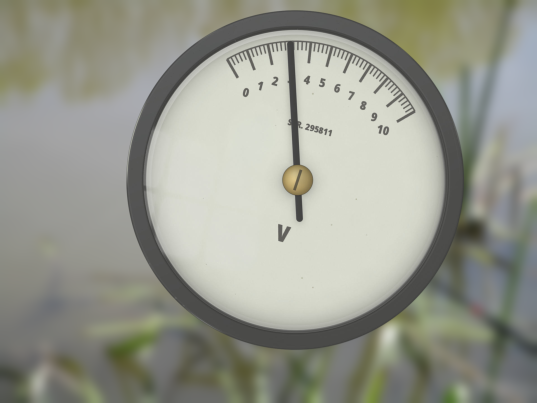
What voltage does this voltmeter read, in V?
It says 3 V
